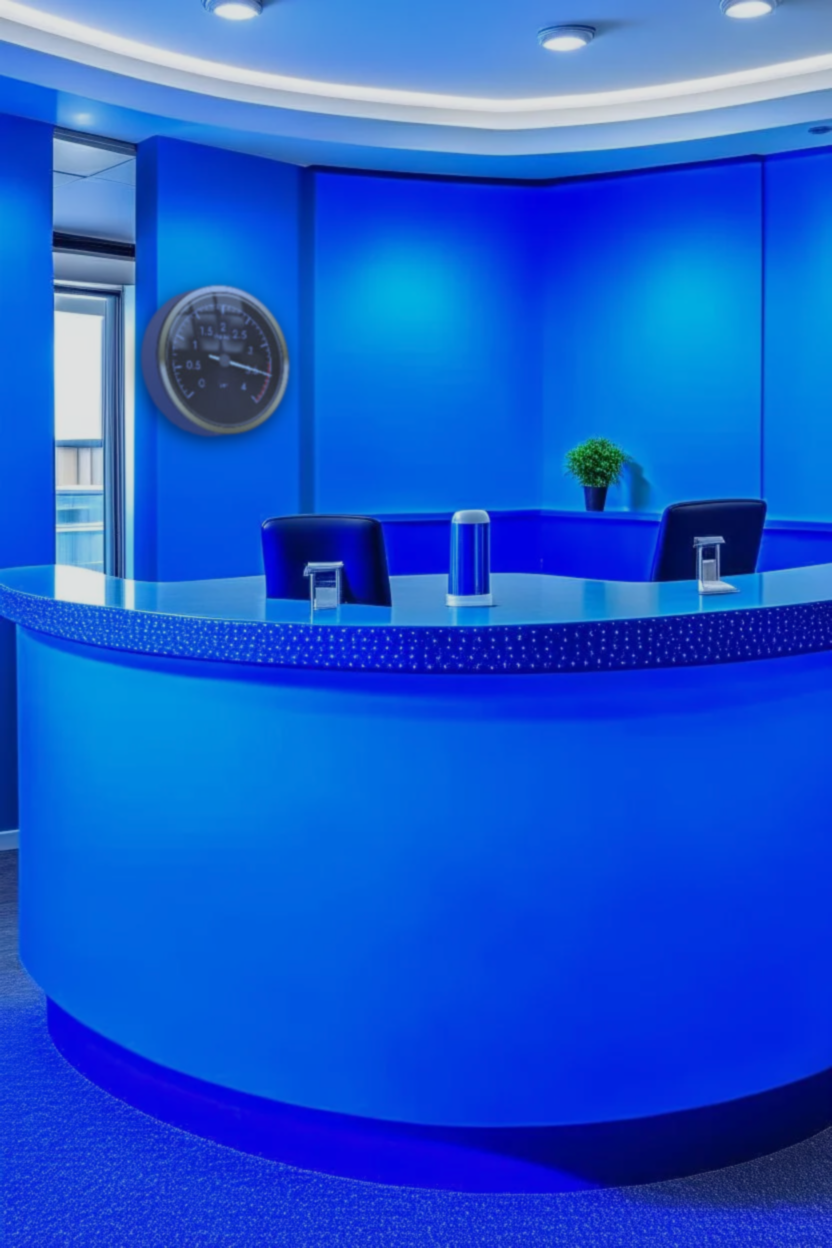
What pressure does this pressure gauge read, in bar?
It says 3.5 bar
